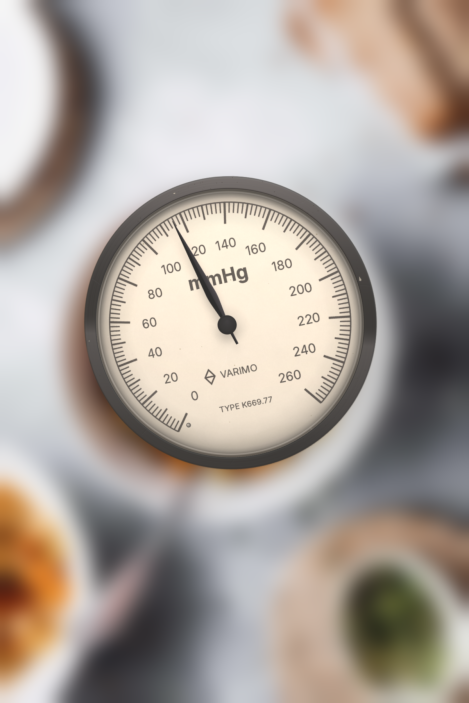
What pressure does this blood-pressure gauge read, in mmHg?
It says 116 mmHg
